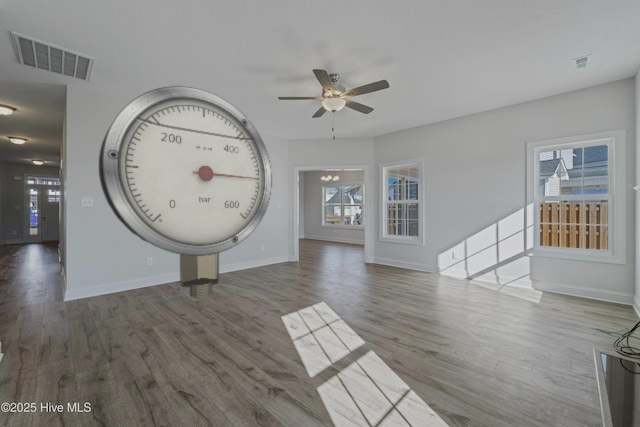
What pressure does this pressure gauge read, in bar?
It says 500 bar
